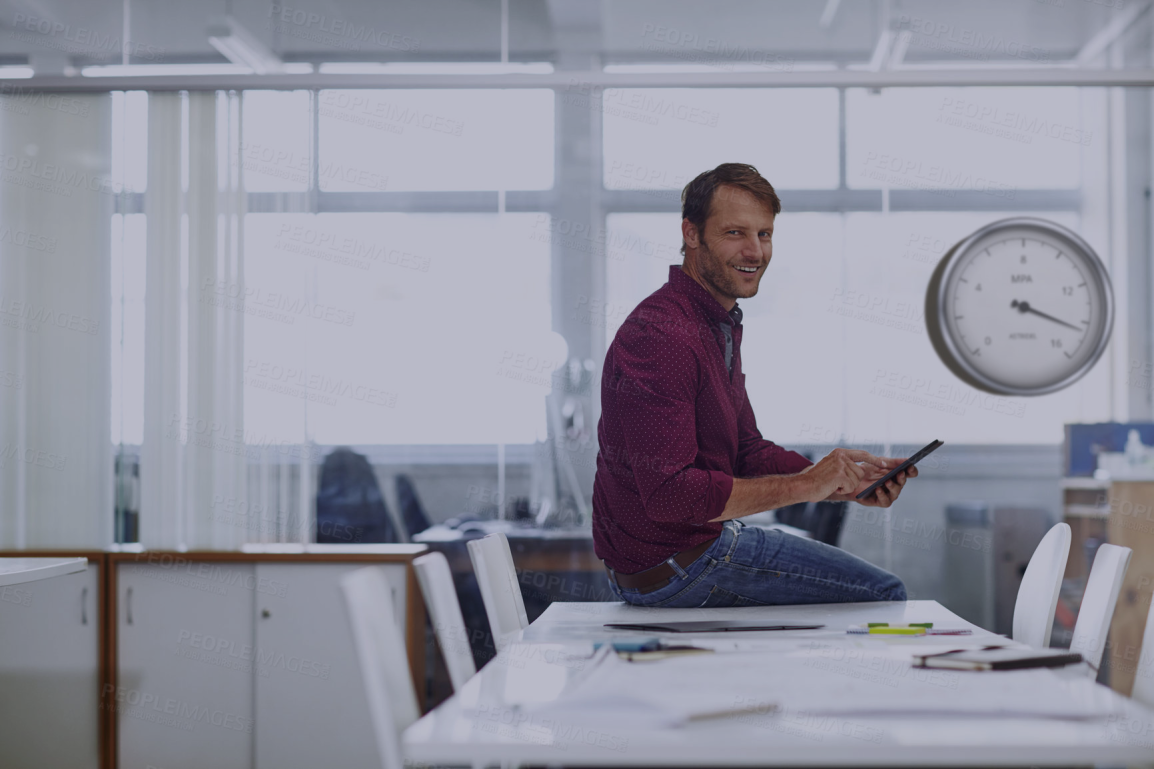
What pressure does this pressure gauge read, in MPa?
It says 14.5 MPa
